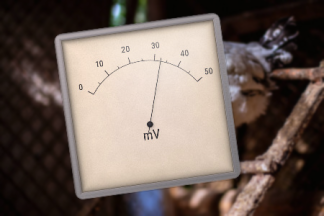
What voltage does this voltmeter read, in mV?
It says 32.5 mV
